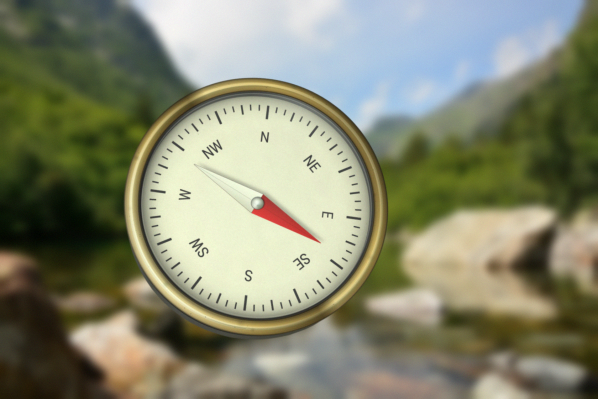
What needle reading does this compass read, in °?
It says 115 °
